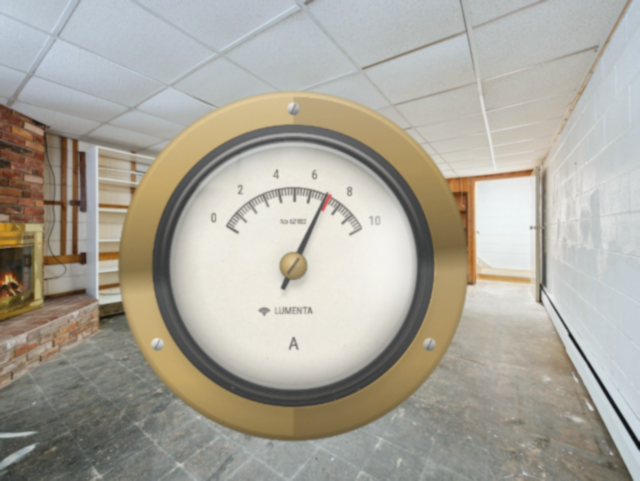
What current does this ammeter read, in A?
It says 7 A
